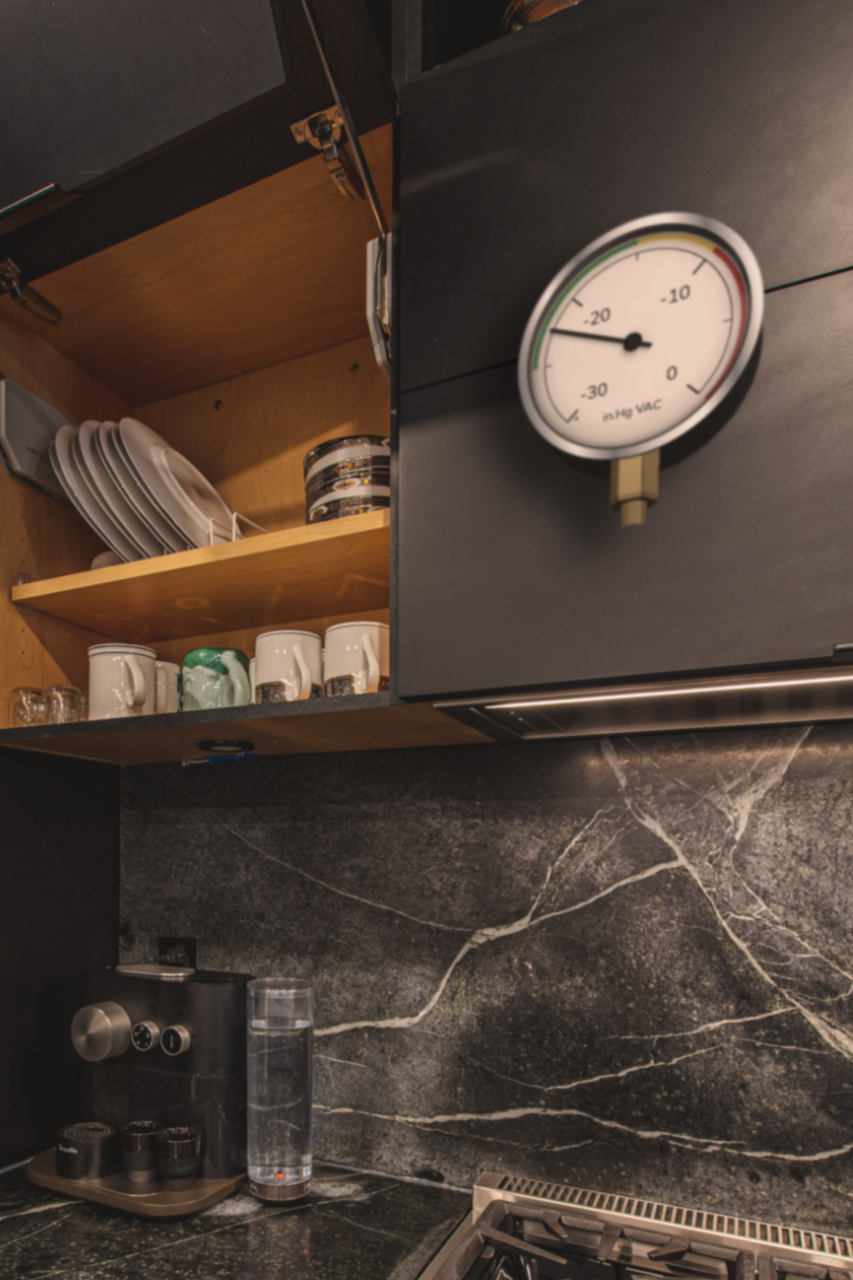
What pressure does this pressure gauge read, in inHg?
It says -22.5 inHg
